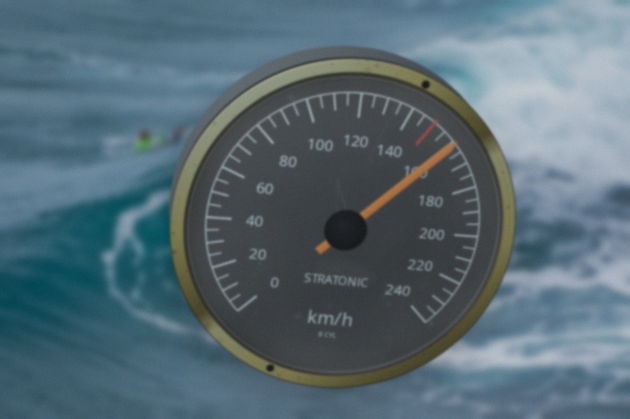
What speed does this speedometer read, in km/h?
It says 160 km/h
